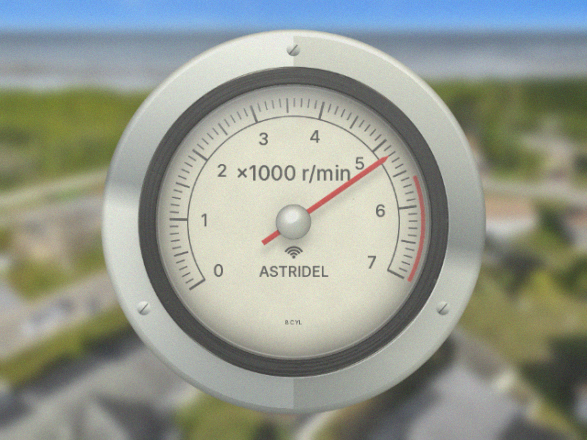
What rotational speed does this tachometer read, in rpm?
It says 5200 rpm
